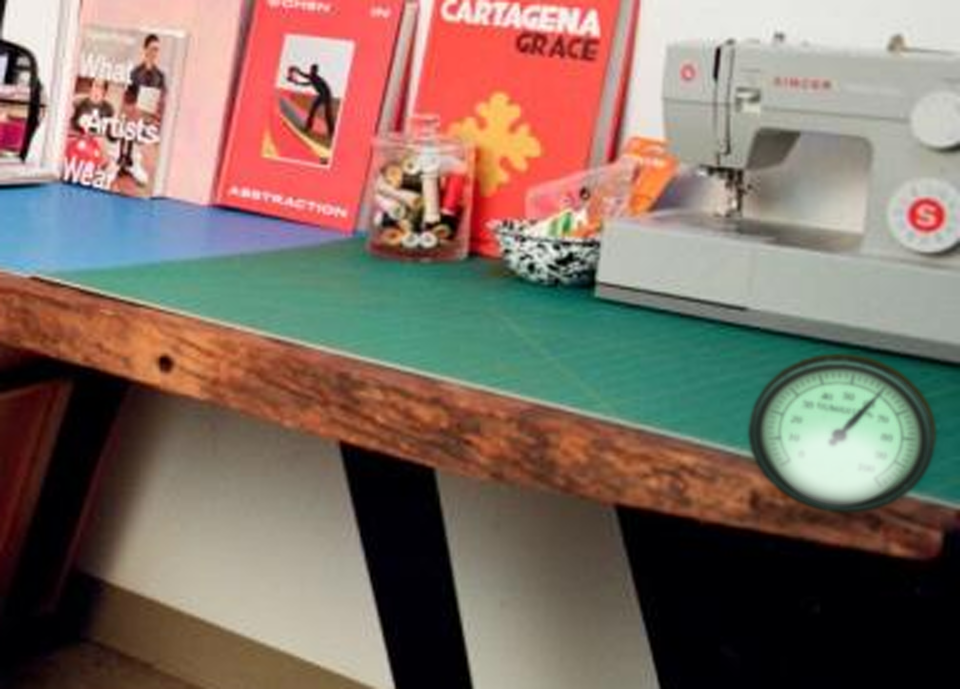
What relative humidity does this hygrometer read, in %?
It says 60 %
